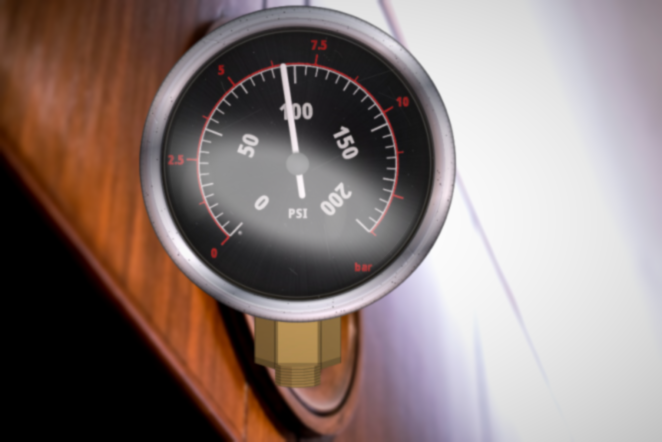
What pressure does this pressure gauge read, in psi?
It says 95 psi
